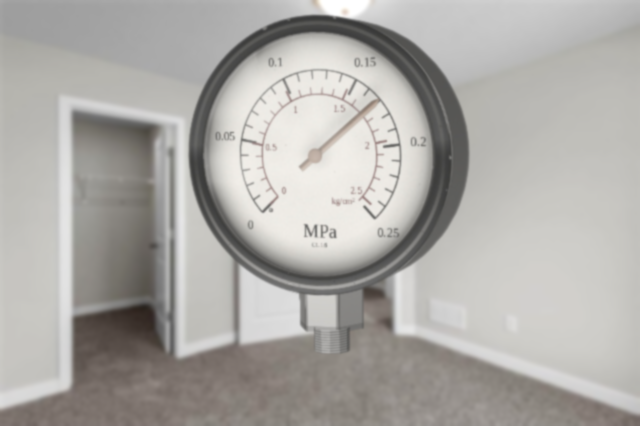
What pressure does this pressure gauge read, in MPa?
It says 0.17 MPa
